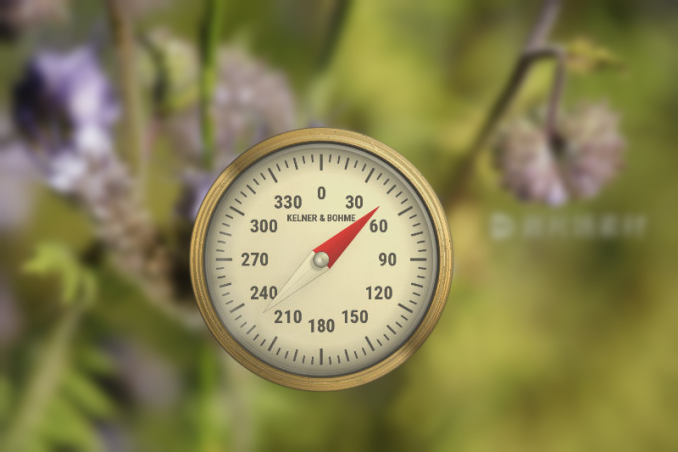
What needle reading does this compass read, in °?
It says 47.5 °
